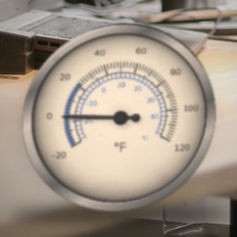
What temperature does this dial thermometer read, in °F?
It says 0 °F
